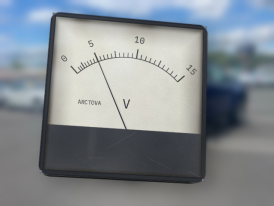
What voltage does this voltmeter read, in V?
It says 5 V
